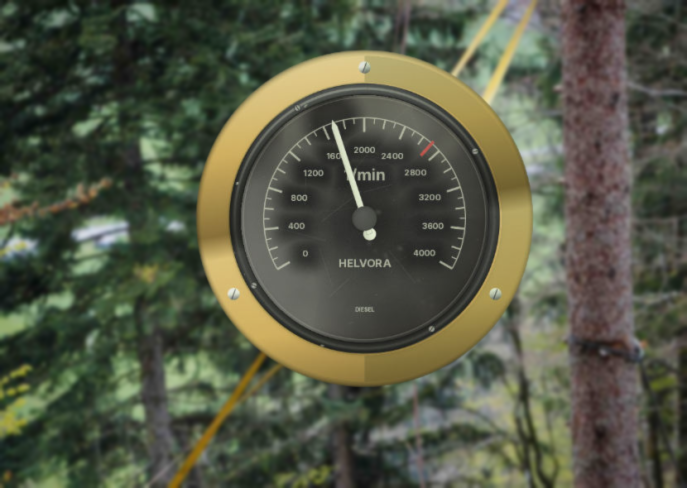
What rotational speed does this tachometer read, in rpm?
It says 1700 rpm
